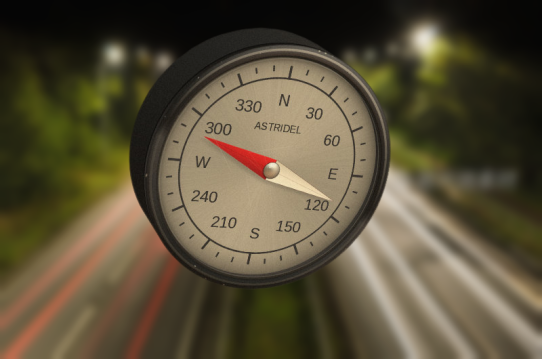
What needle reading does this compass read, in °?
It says 290 °
